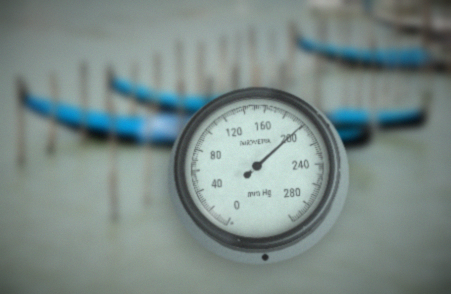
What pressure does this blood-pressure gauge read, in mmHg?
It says 200 mmHg
